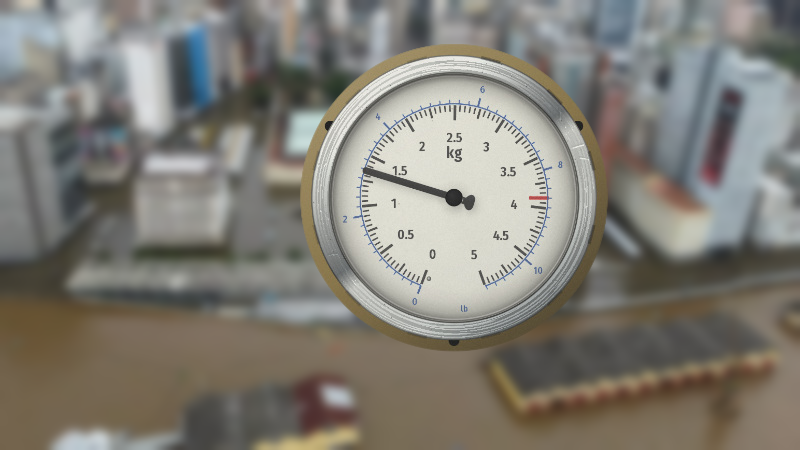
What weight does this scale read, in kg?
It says 1.35 kg
